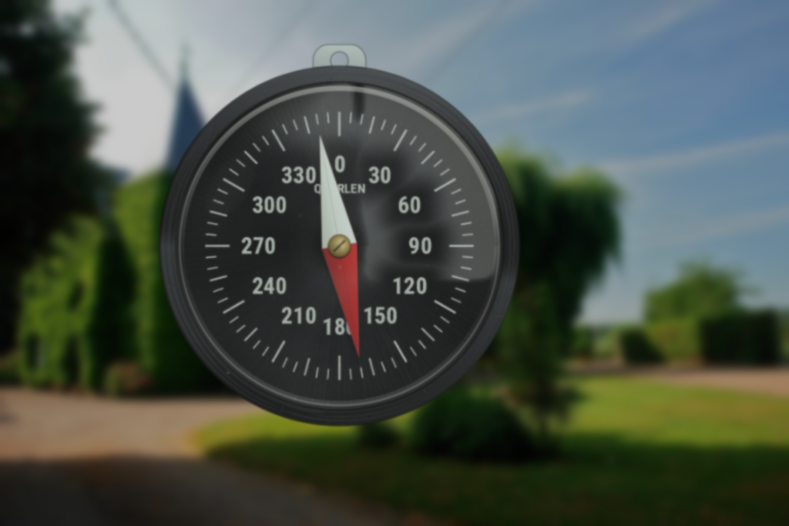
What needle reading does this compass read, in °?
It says 170 °
